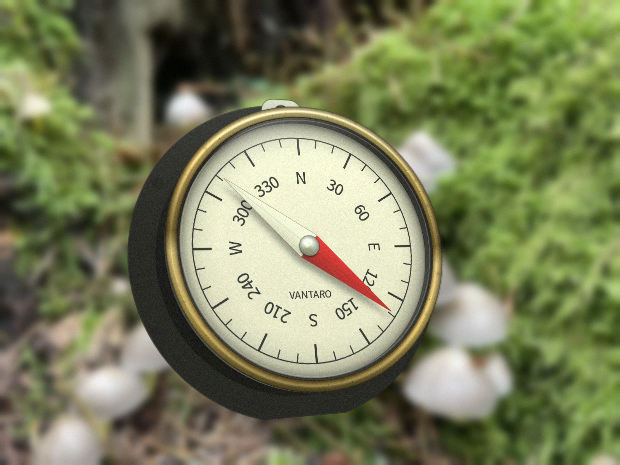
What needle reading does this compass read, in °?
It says 130 °
